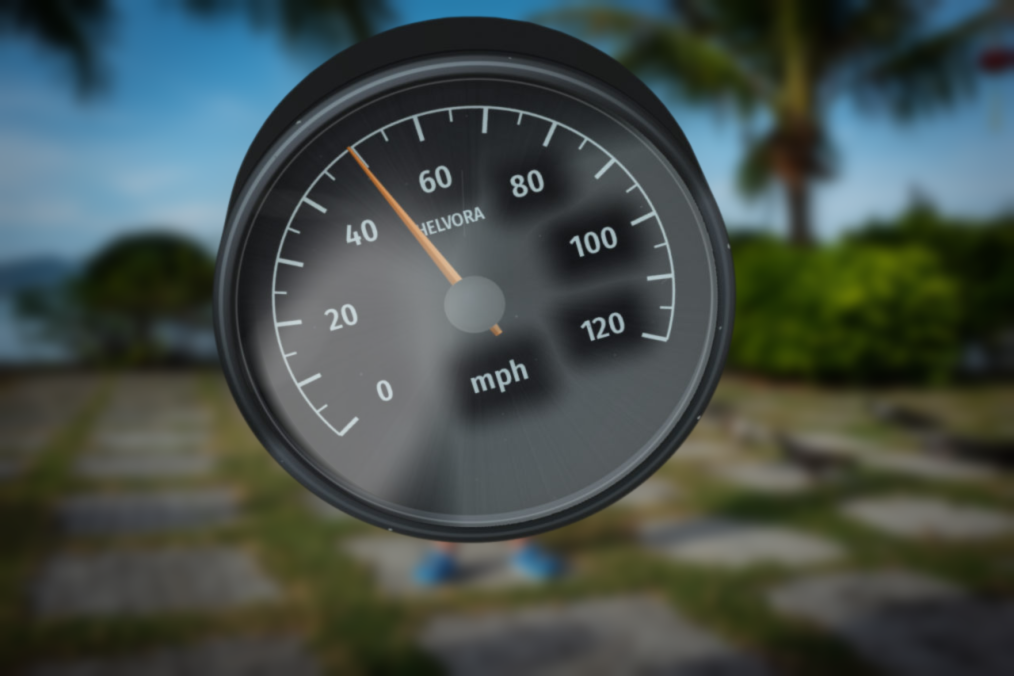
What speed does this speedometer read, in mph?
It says 50 mph
